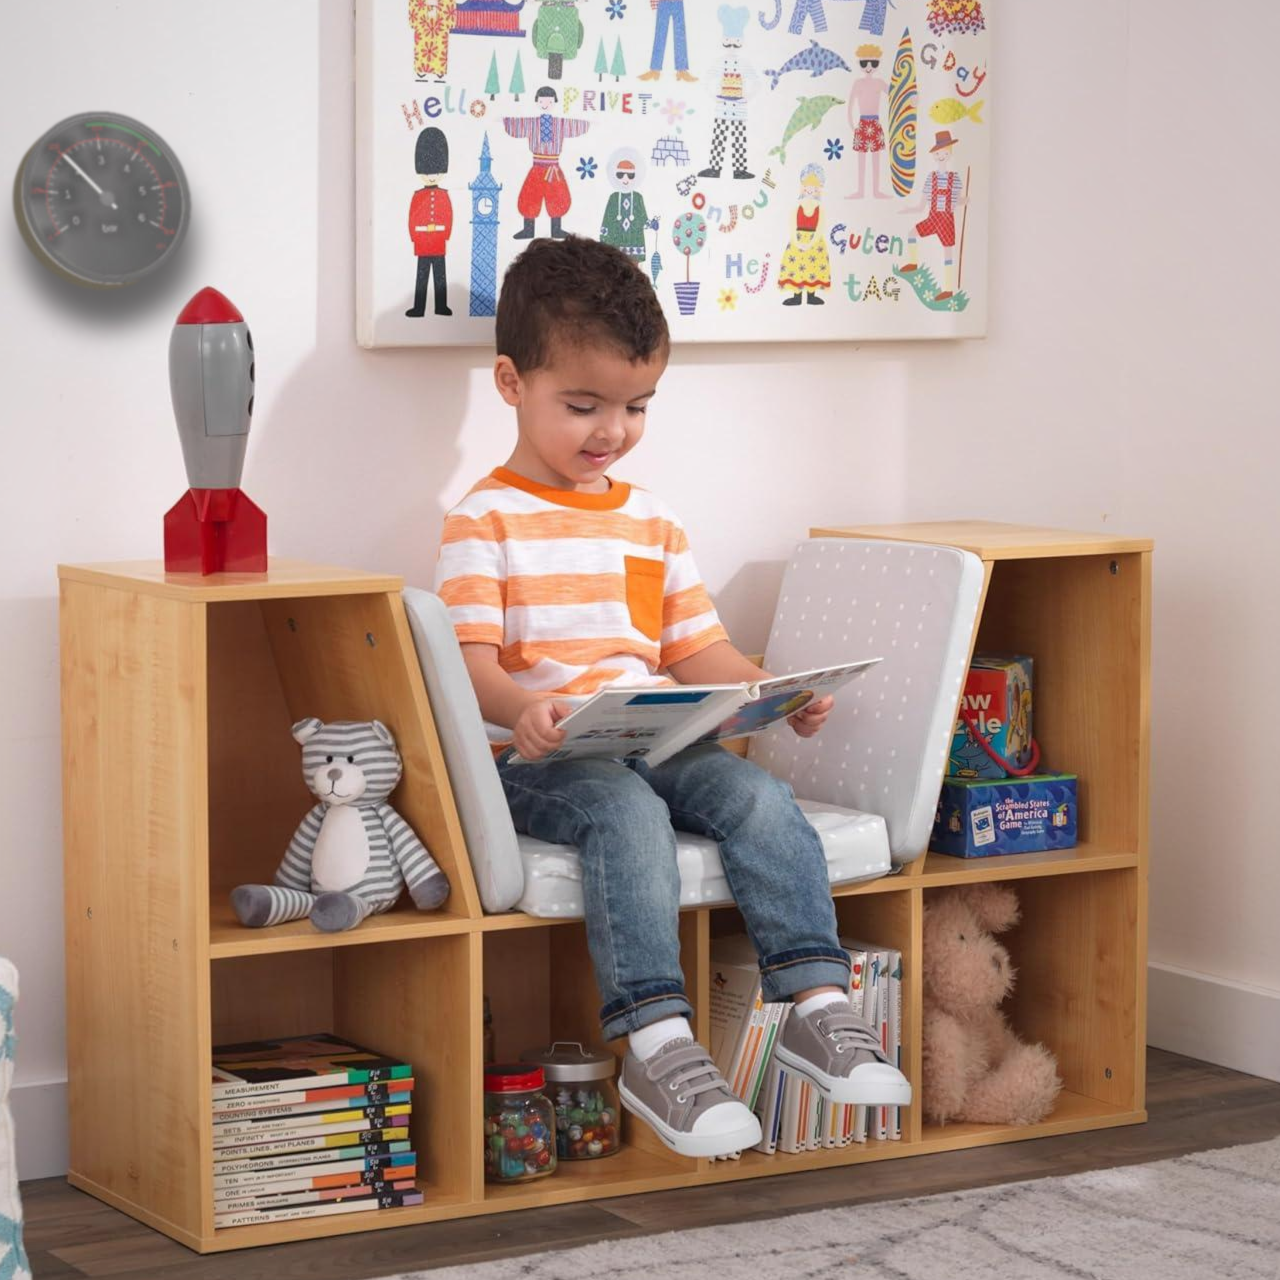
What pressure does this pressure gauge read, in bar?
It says 2 bar
